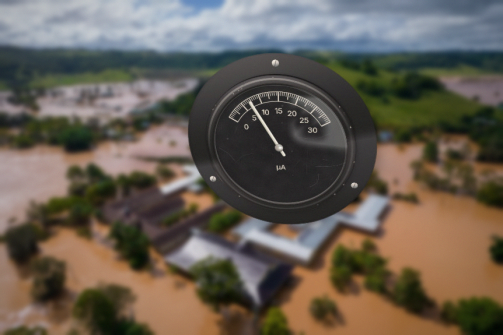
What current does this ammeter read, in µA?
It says 7.5 µA
